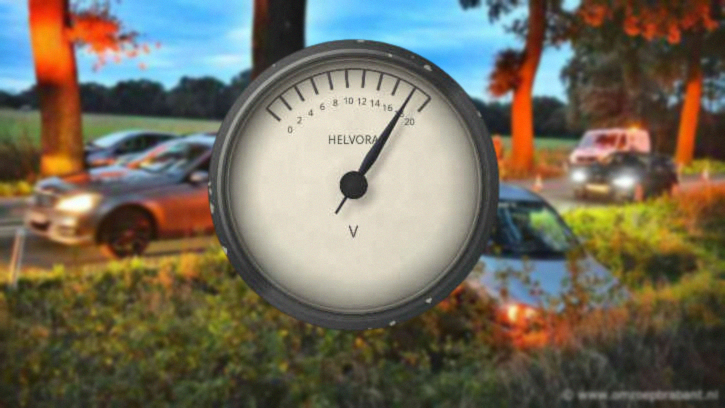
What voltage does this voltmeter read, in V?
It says 18 V
